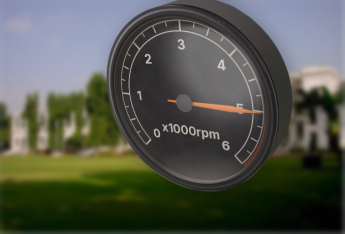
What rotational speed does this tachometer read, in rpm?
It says 5000 rpm
